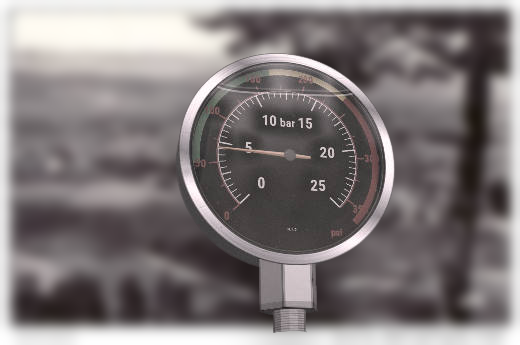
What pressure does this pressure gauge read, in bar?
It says 4.5 bar
